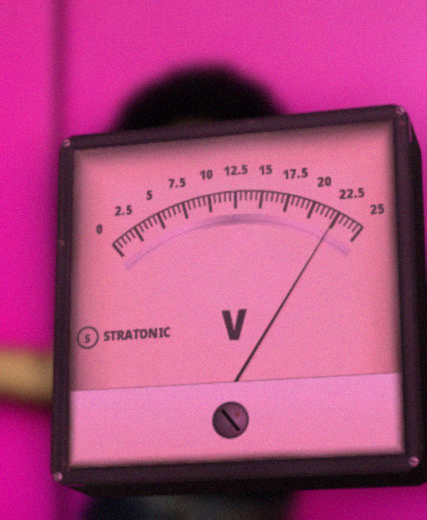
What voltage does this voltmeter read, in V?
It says 22.5 V
